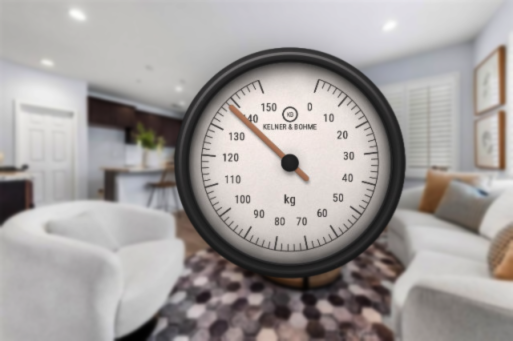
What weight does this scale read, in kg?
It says 138 kg
